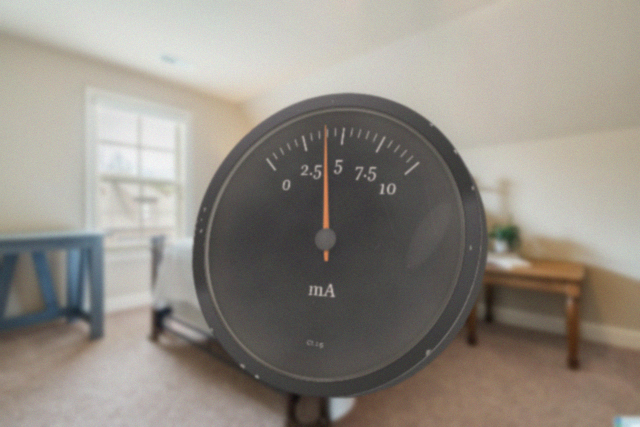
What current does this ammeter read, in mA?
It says 4 mA
